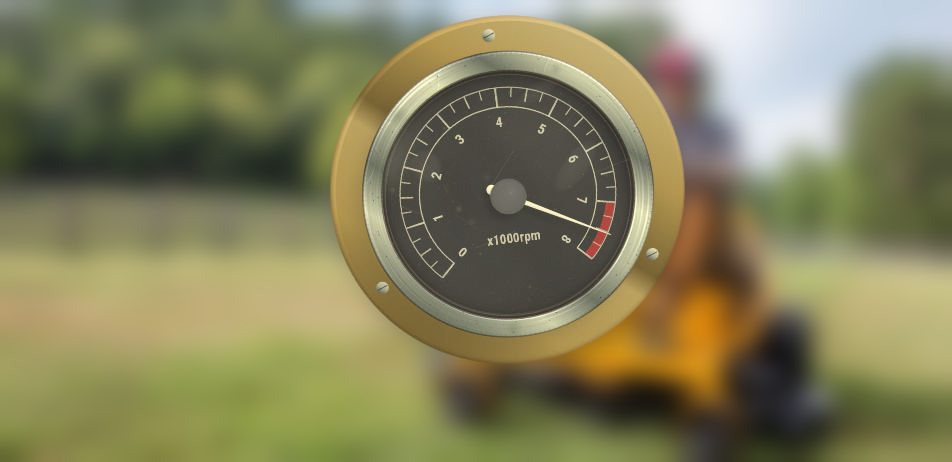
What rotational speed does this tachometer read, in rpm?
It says 7500 rpm
